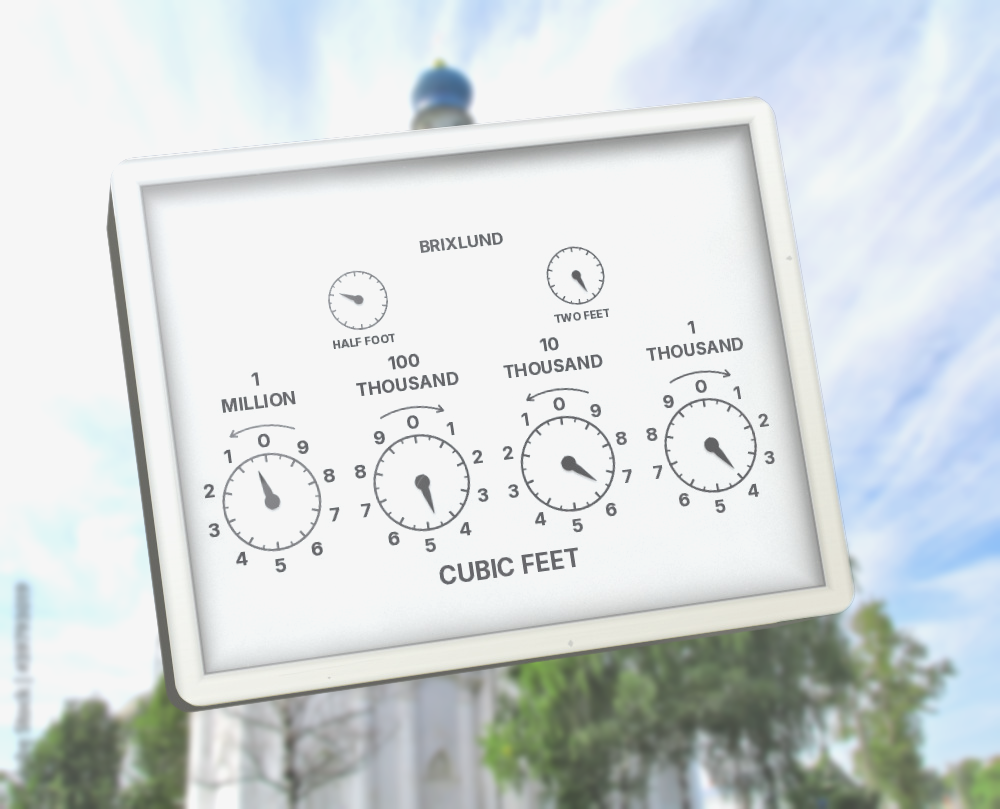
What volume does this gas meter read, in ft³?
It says 46400 ft³
